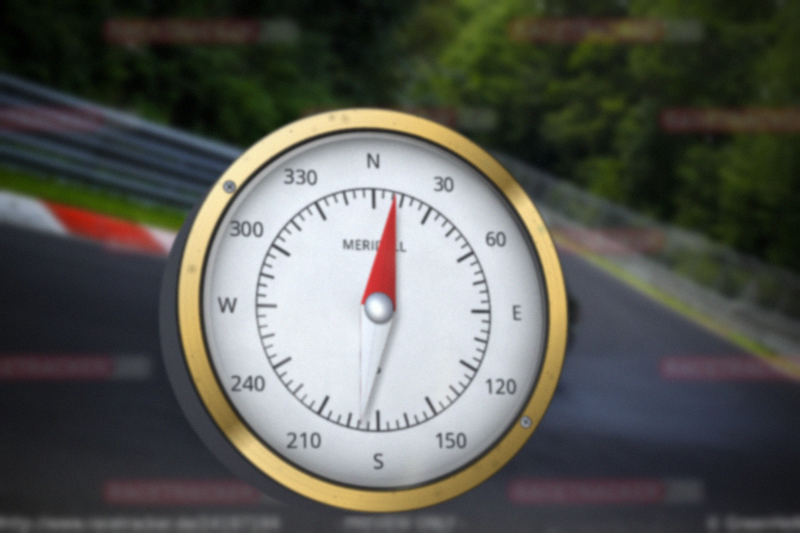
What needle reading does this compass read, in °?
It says 10 °
